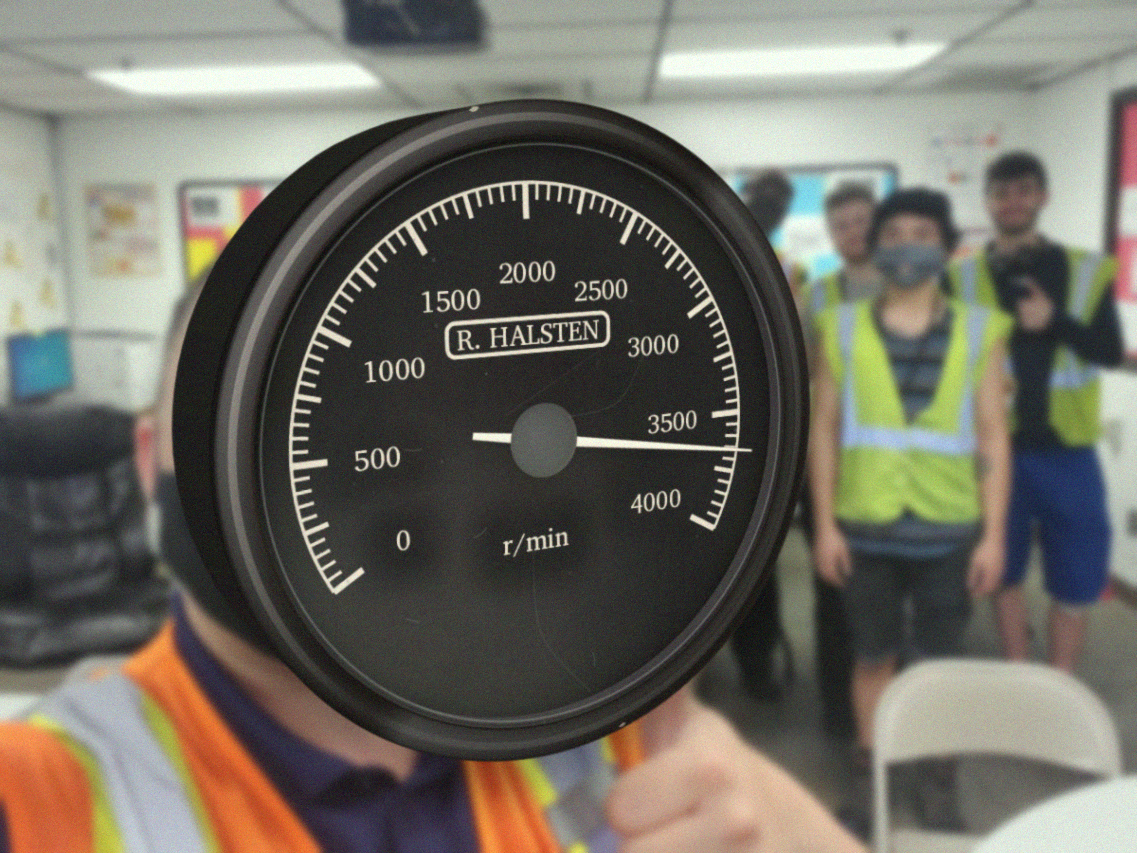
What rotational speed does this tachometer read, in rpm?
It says 3650 rpm
